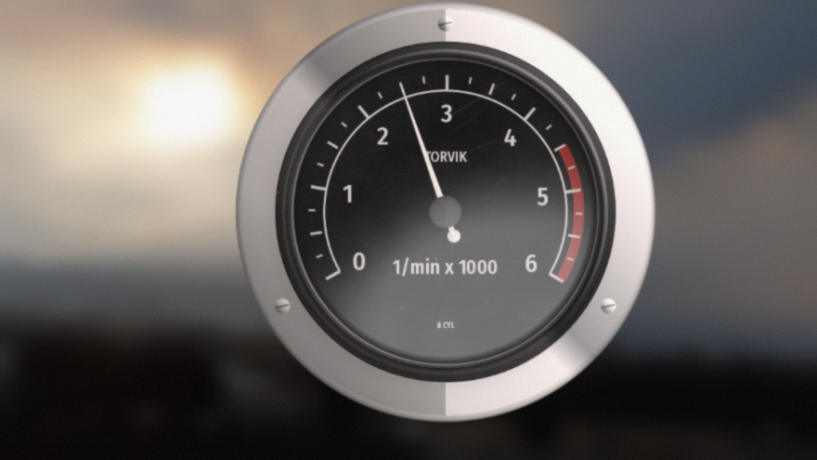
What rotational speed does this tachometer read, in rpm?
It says 2500 rpm
